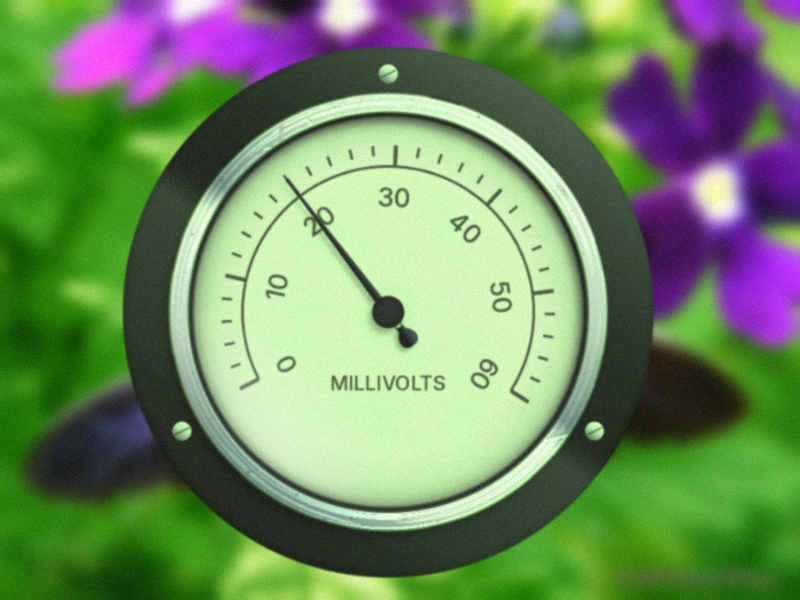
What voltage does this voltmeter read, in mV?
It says 20 mV
